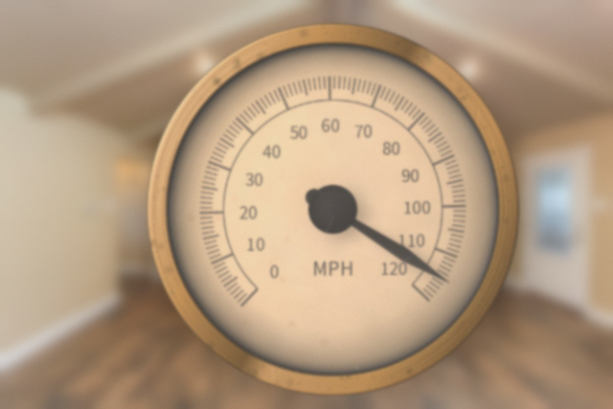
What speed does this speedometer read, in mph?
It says 115 mph
